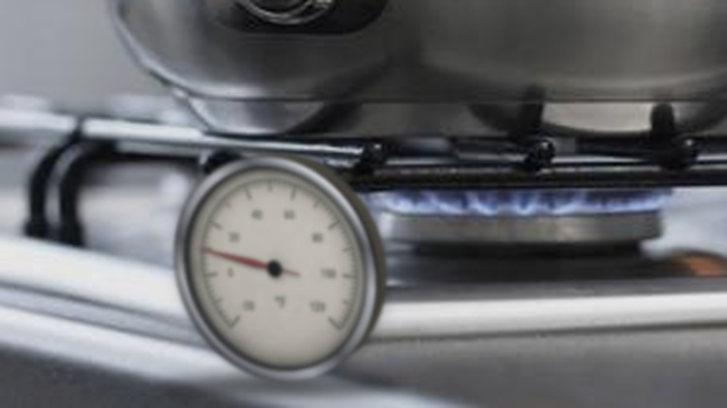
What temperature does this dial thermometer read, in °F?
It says 10 °F
